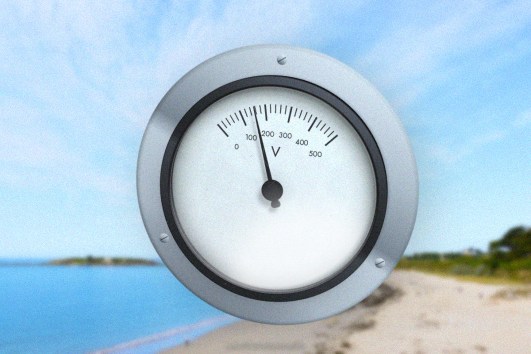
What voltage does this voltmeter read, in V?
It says 160 V
